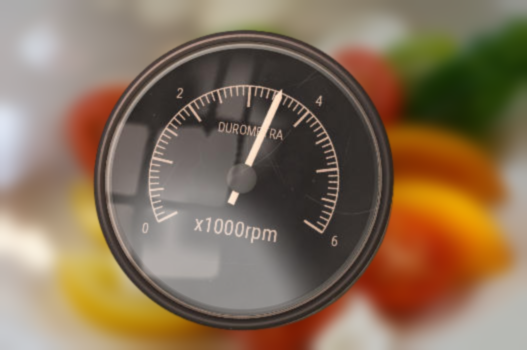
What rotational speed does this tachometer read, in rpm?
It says 3500 rpm
